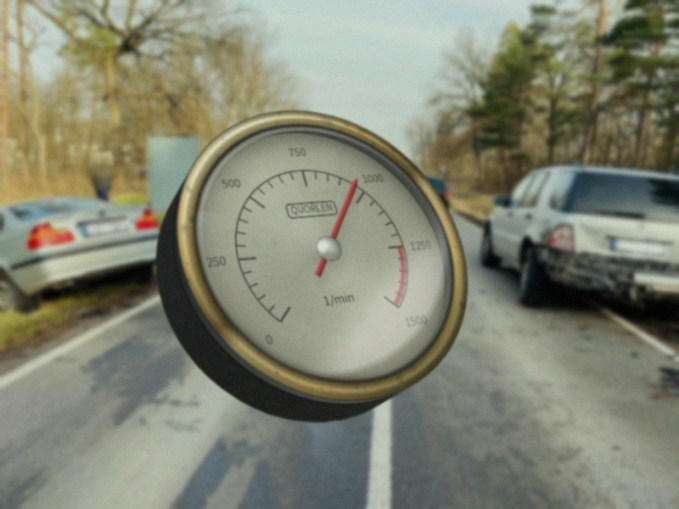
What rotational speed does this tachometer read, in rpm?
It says 950 rpm
